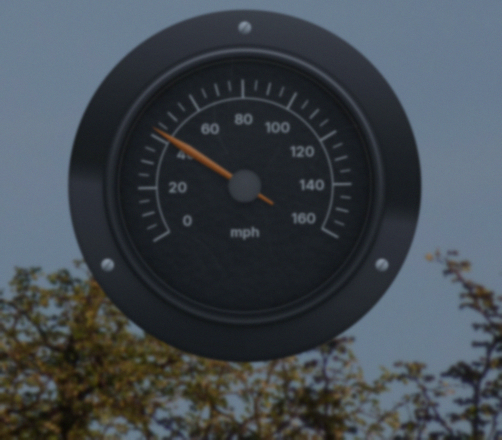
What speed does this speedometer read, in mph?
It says 42.5 mph
